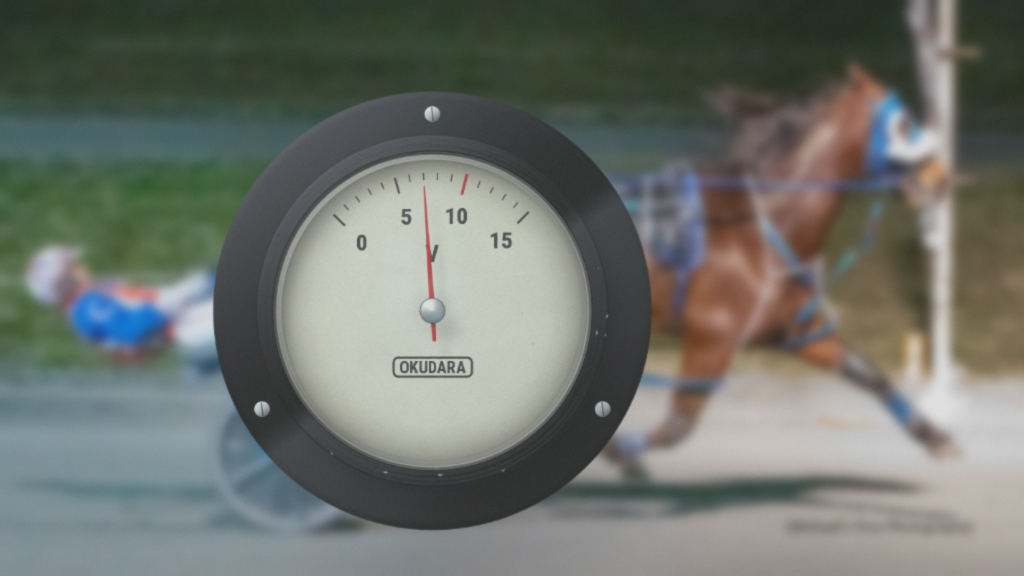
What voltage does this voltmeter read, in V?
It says 7 V
